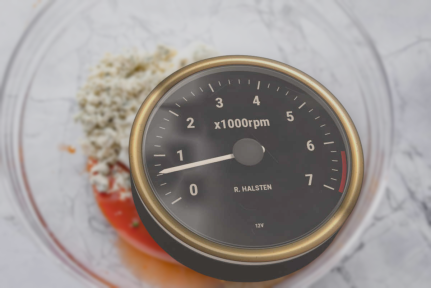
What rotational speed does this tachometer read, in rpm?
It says 600 rpm
